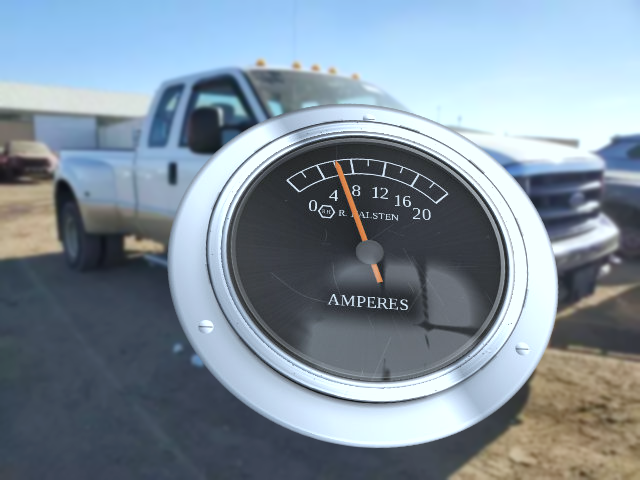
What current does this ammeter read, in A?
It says 6 A
